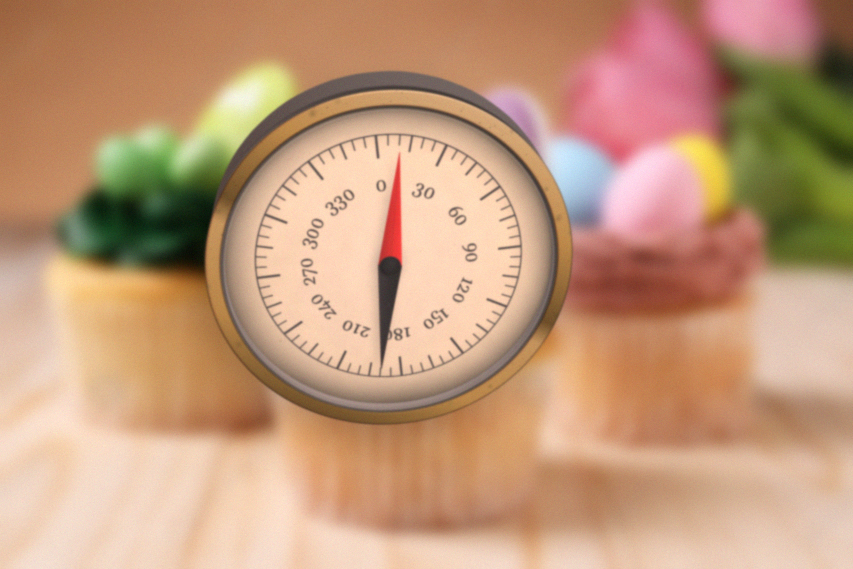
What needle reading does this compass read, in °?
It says 10 °
